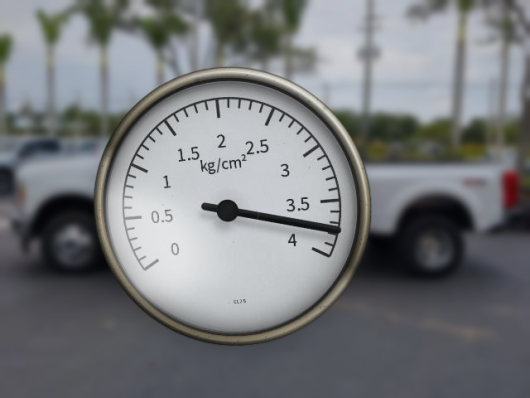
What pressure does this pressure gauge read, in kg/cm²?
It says 3.75 kg/cm²
